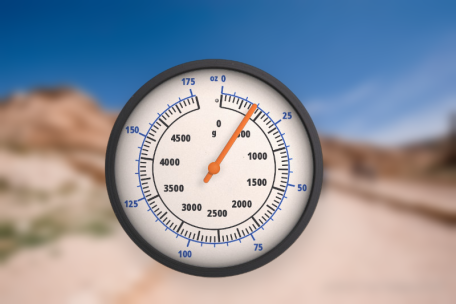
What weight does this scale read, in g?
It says 400 g
